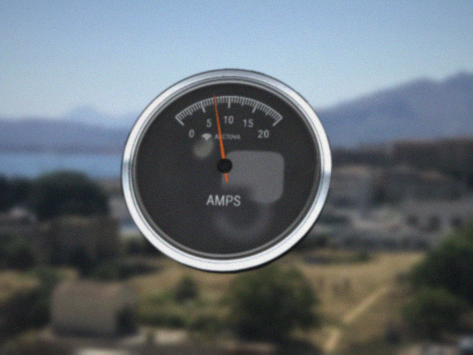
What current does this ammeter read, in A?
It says 7.5 A
